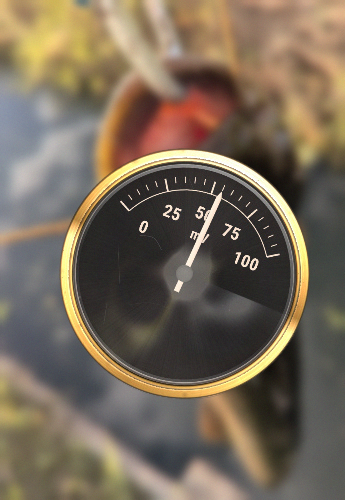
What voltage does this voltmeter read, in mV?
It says 55 mV
